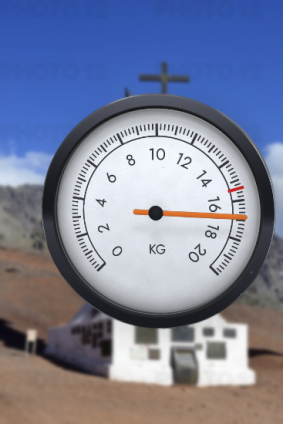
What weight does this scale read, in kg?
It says 16.8 kg
